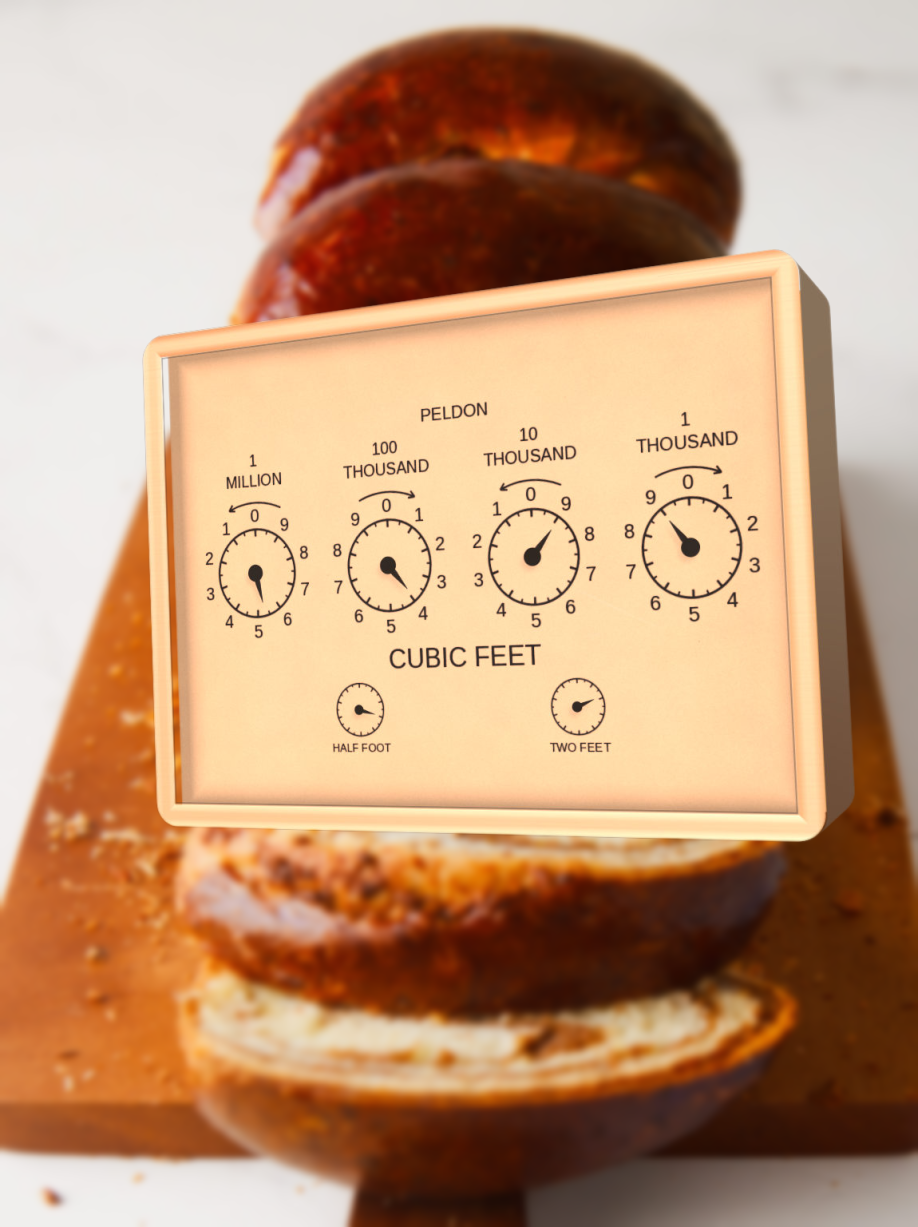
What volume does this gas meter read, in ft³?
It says 538900 ft³
